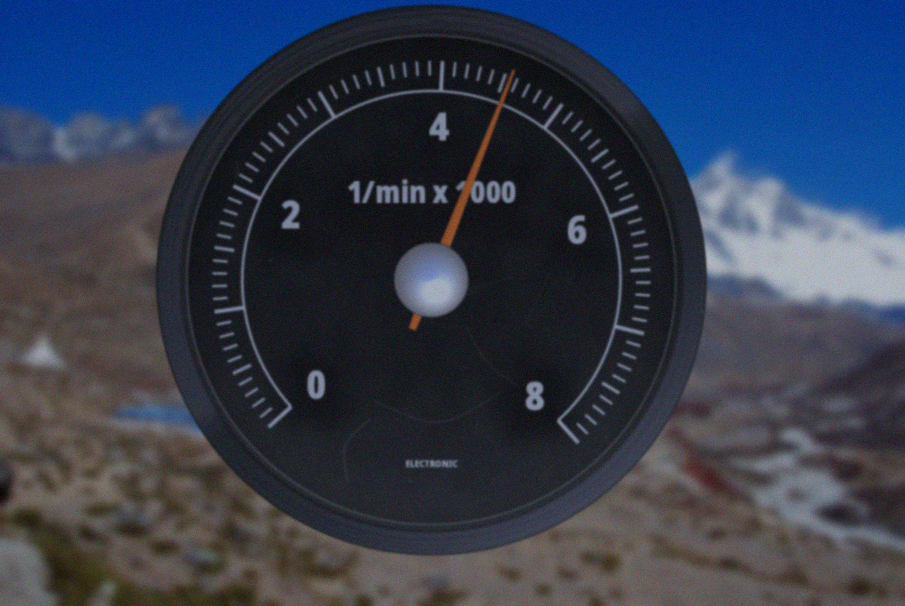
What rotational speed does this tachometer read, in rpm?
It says 4550 rpm
